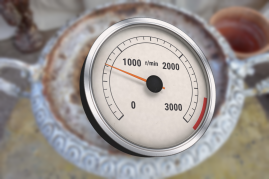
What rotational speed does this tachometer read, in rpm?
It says 700 rpm
